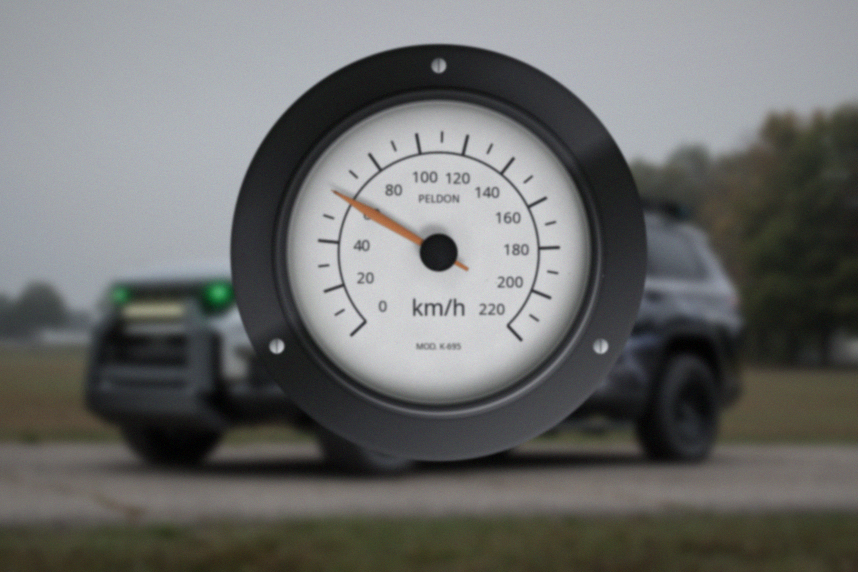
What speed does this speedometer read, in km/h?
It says 60 km/h
